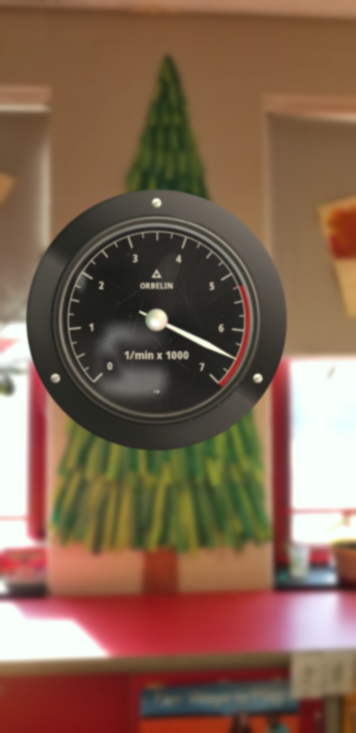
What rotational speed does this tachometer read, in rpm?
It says 6500 rpm
